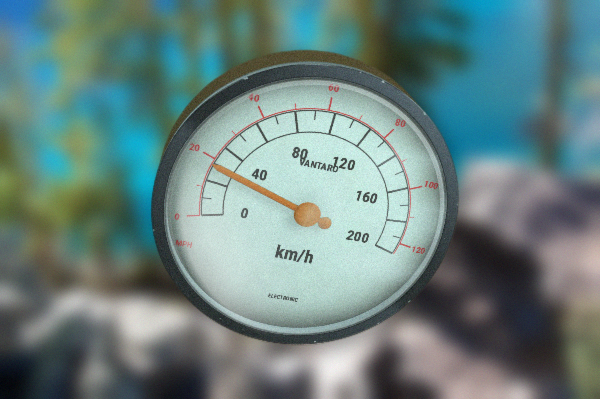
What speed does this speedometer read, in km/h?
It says 30 km/h
